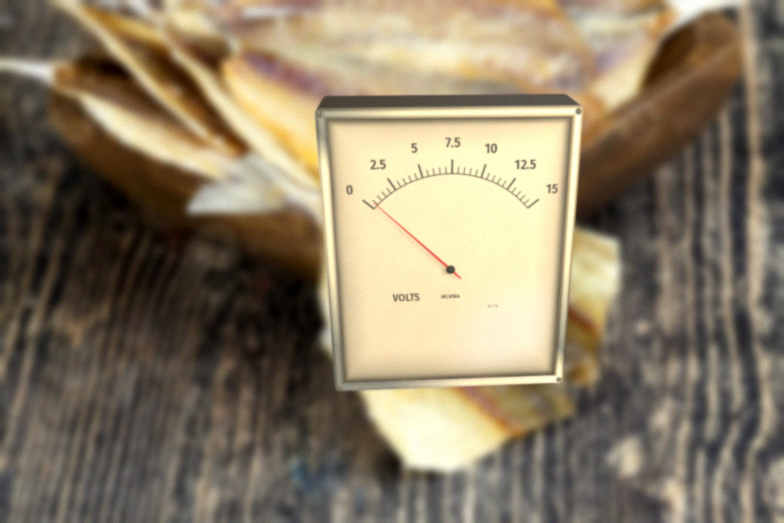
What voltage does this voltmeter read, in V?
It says 0.5 V
